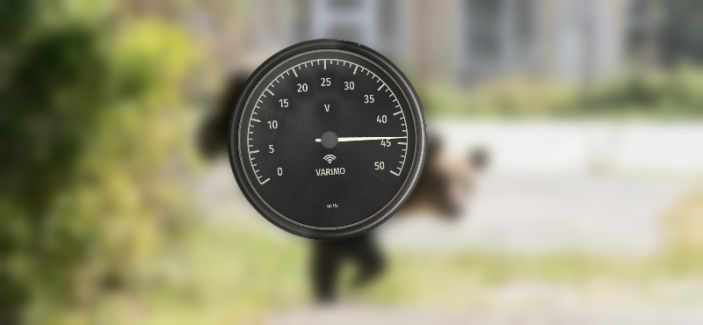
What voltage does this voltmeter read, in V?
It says 44 V
